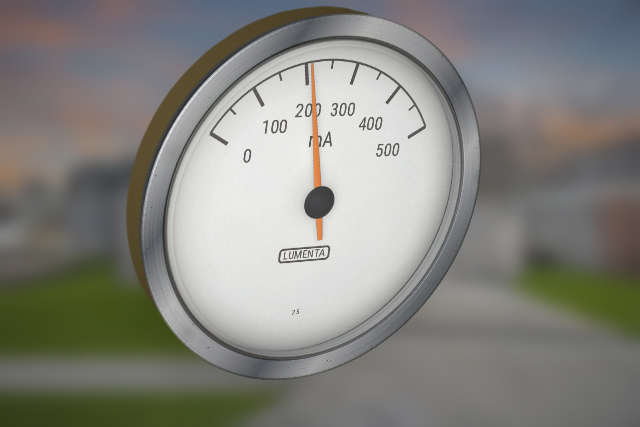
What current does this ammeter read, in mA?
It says 200 mA
